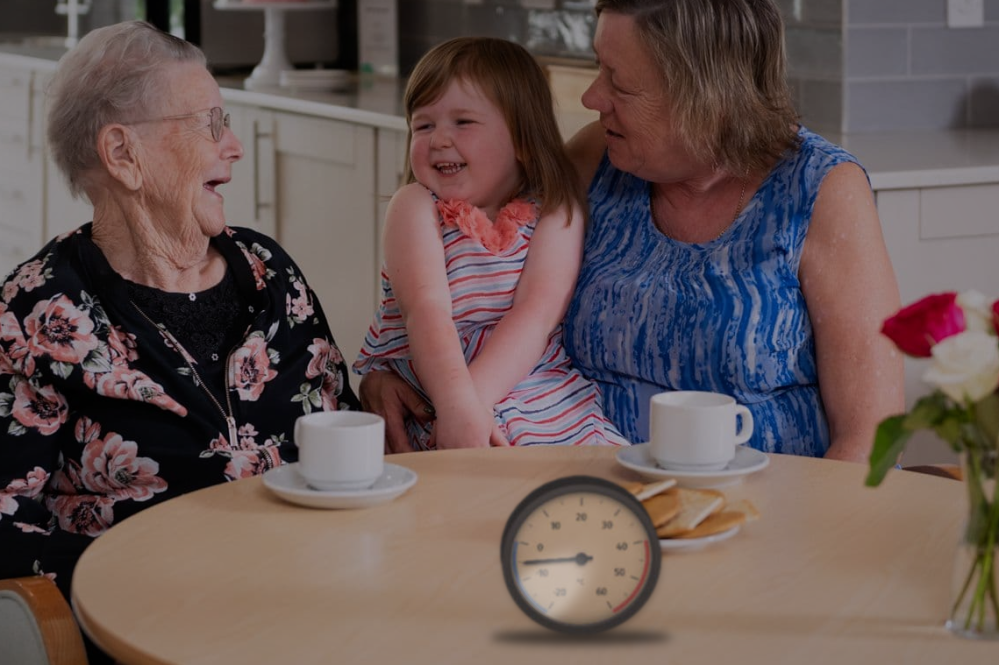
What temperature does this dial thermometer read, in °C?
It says -5 °C
